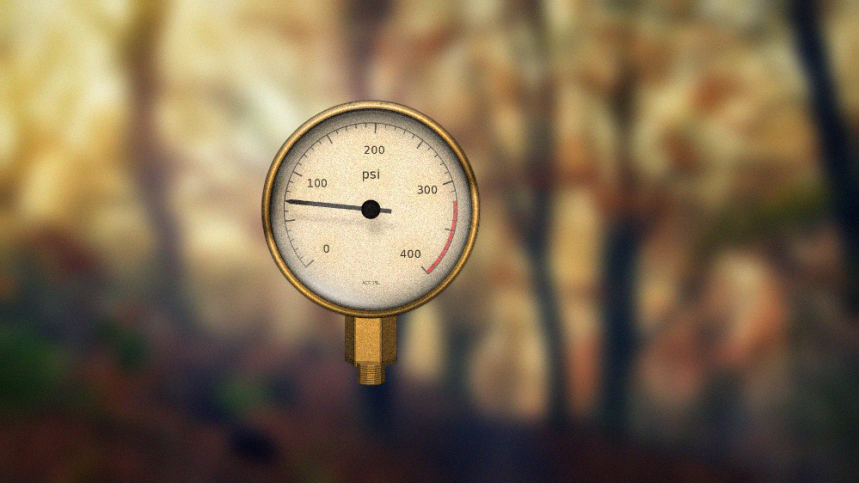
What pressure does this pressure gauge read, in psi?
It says 70 psi
